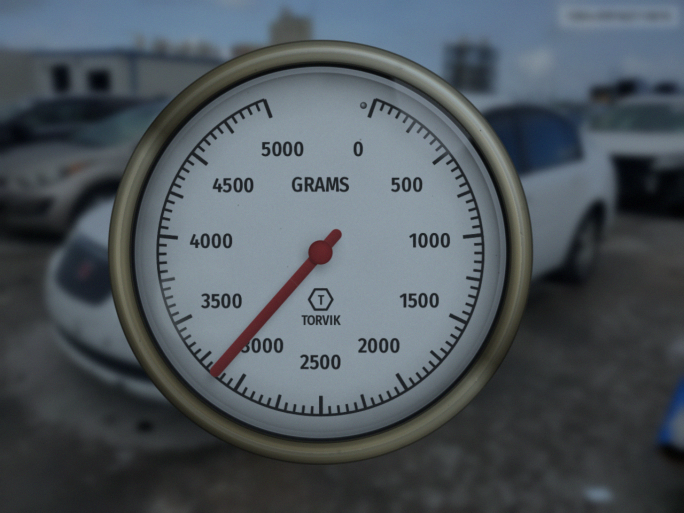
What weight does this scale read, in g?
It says 3150 g
